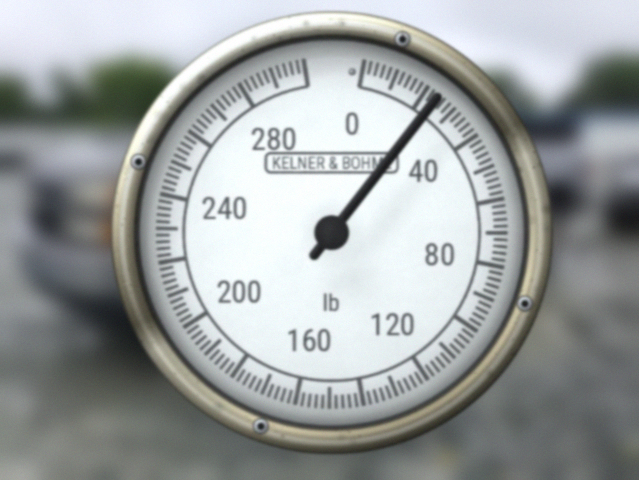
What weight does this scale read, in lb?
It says 24 lb
